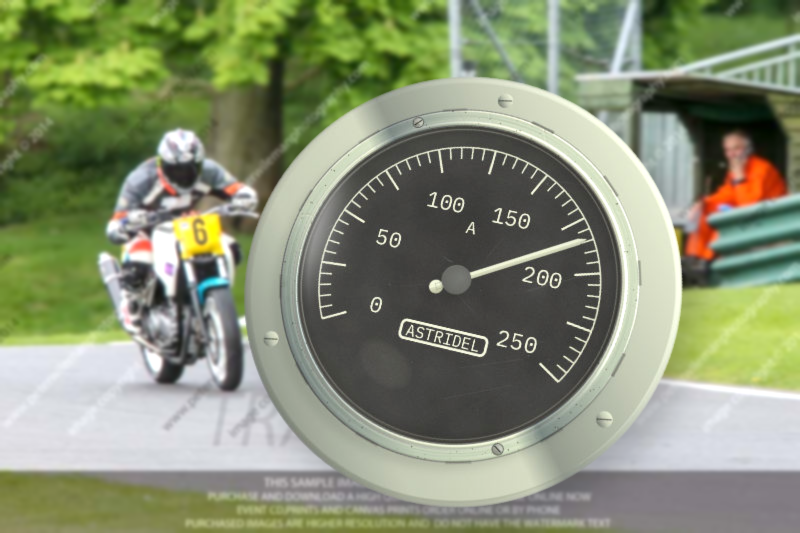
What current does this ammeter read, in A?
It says 185 A
